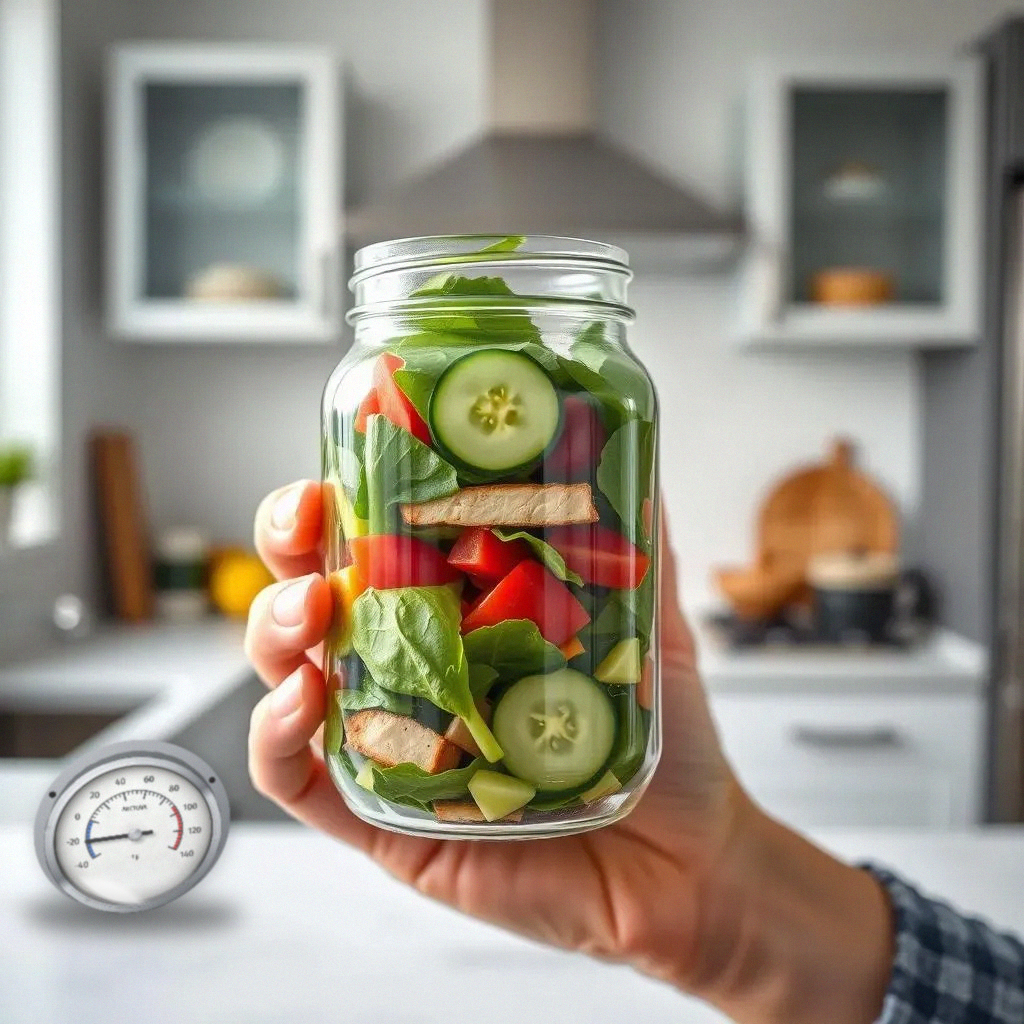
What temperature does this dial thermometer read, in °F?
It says -20 °F
